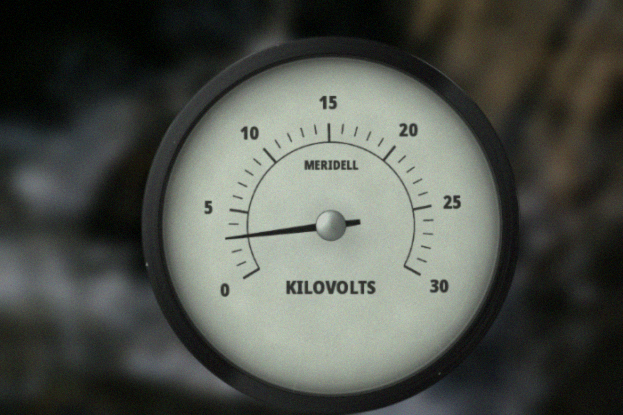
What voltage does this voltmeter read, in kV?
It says 3 kV
